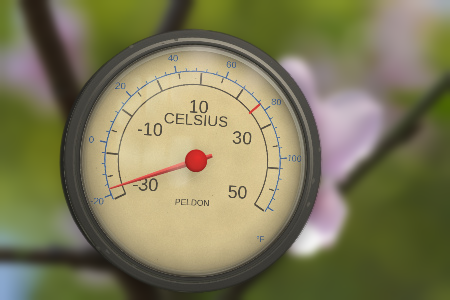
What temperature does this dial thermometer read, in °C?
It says -27.5 °C
